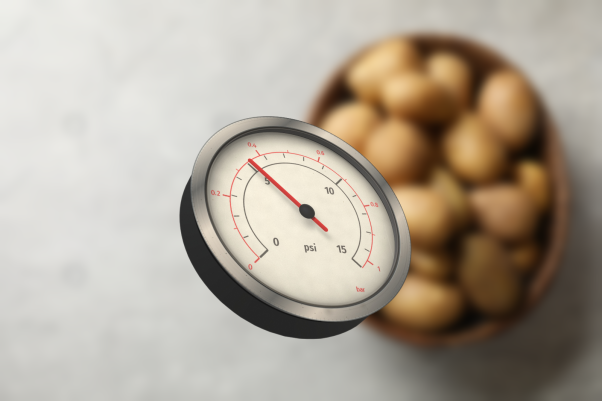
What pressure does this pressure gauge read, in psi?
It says 5 psi
